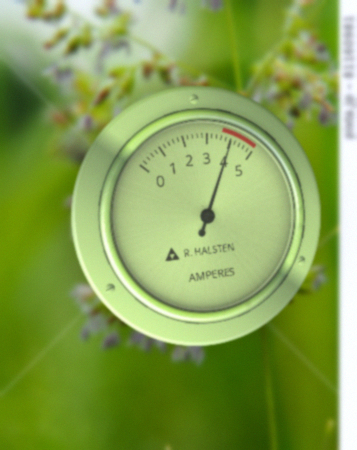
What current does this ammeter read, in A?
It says 4 A
